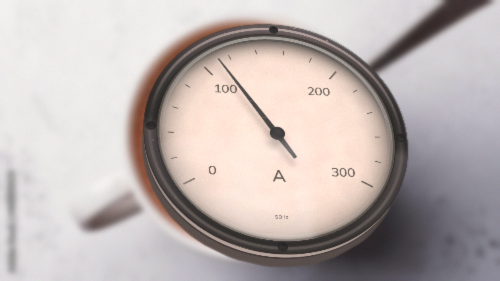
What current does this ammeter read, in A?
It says 110 A
